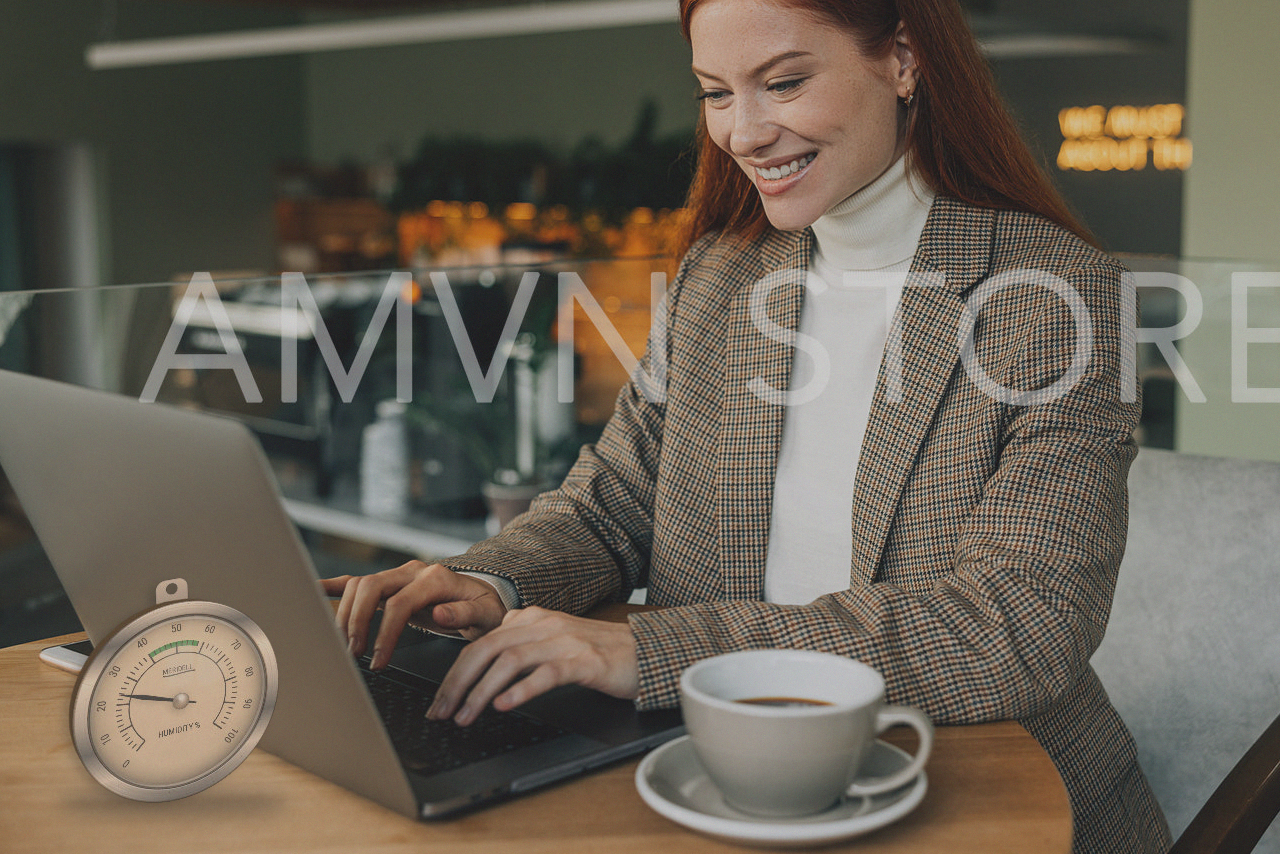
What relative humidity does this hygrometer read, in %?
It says 24 %
